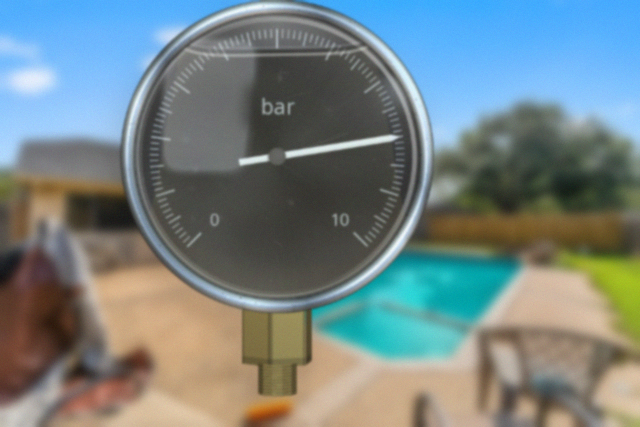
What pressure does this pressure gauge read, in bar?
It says 8 bar
